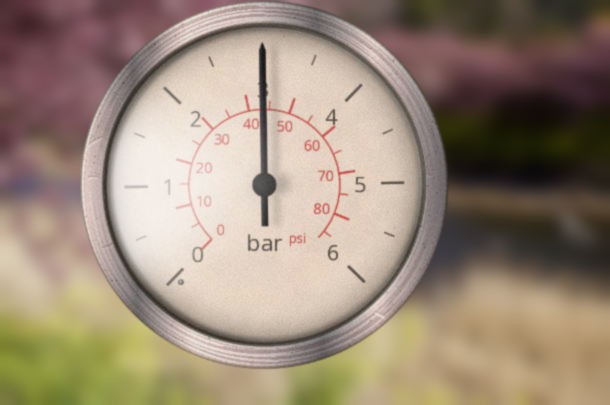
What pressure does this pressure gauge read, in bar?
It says 3 bar
